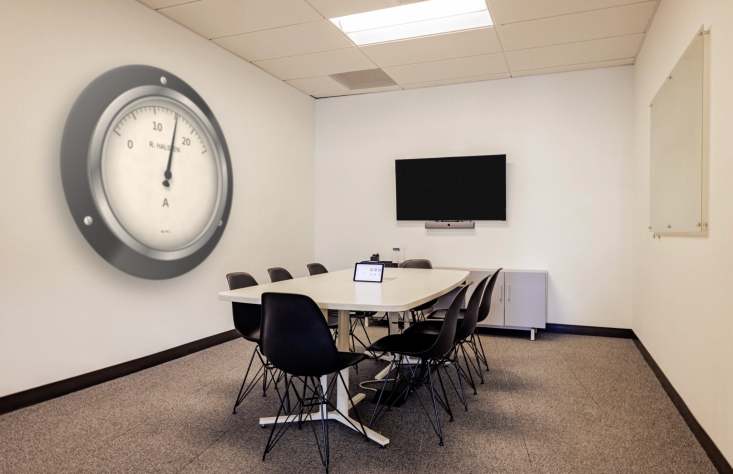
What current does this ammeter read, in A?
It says 15 A
